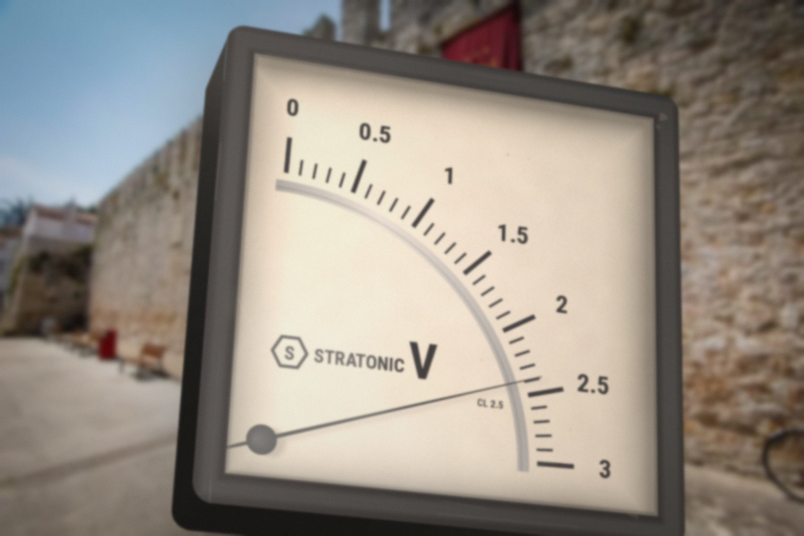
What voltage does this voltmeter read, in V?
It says 2.4 V
